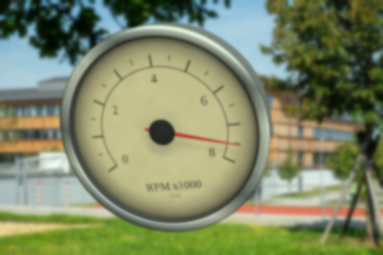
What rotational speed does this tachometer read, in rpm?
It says 7500 rpm
